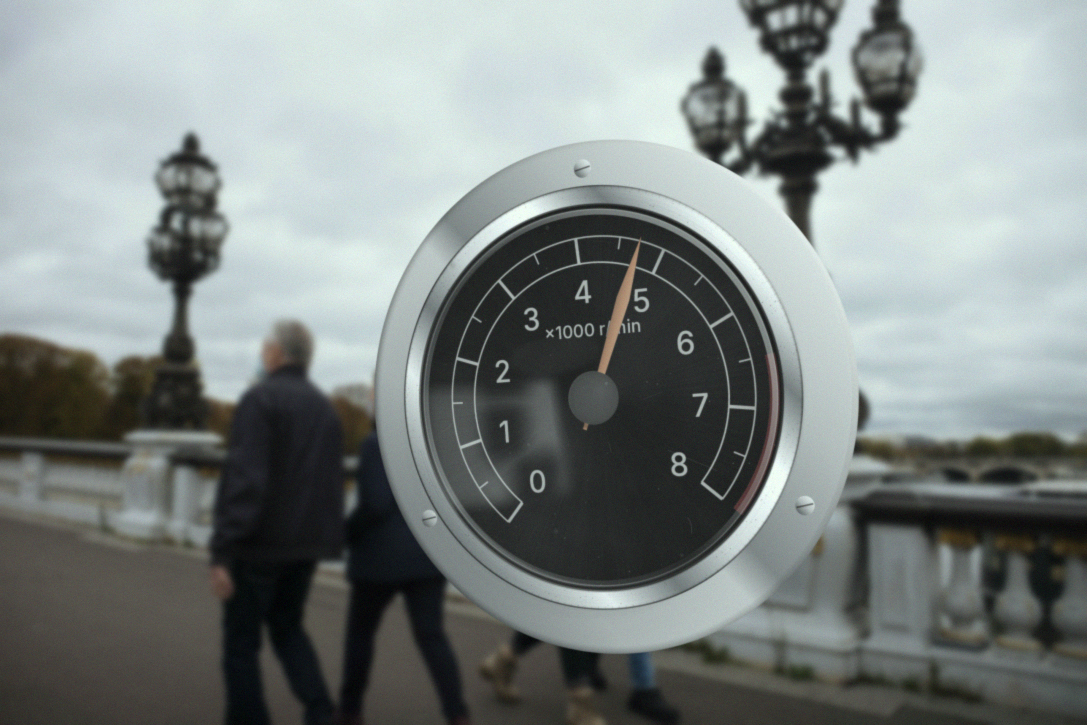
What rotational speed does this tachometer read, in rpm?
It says 4750 rpm
